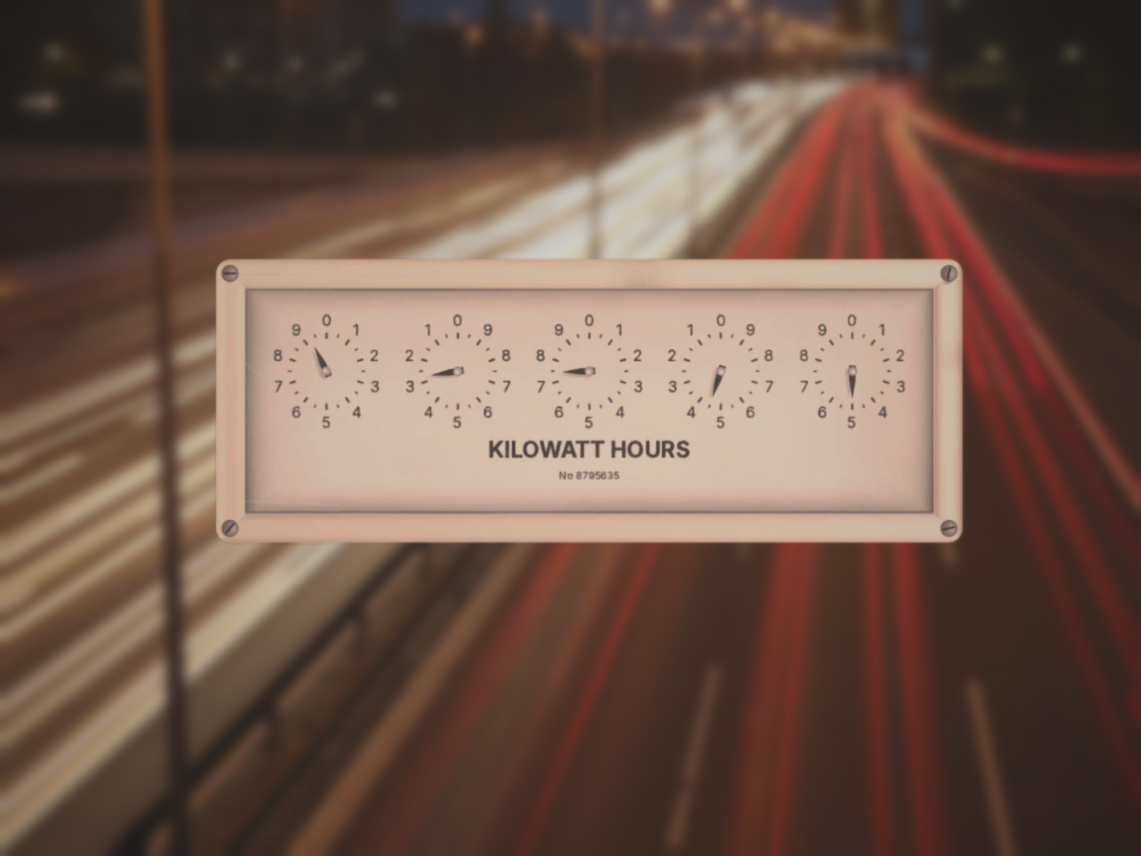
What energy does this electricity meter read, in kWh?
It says 92745 kWh
